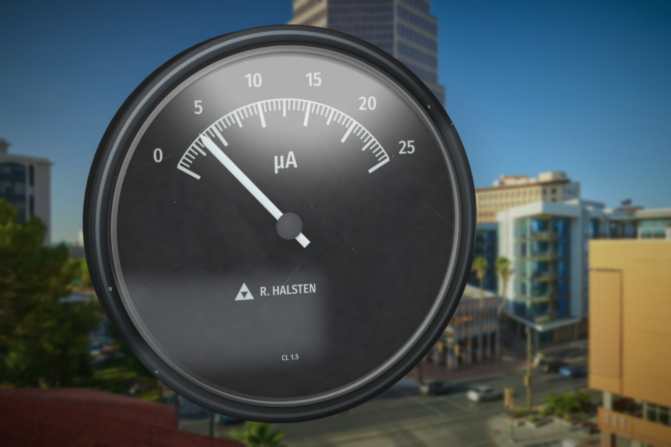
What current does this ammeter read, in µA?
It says 3.5 µA
